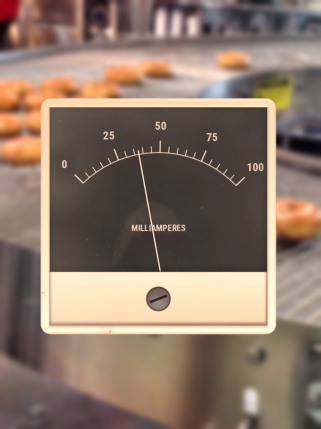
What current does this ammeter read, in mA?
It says 37.5 mA
